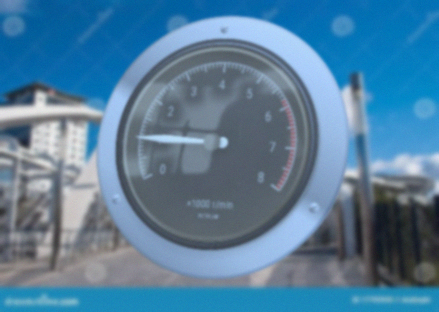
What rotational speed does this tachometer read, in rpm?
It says 1000 rpm
